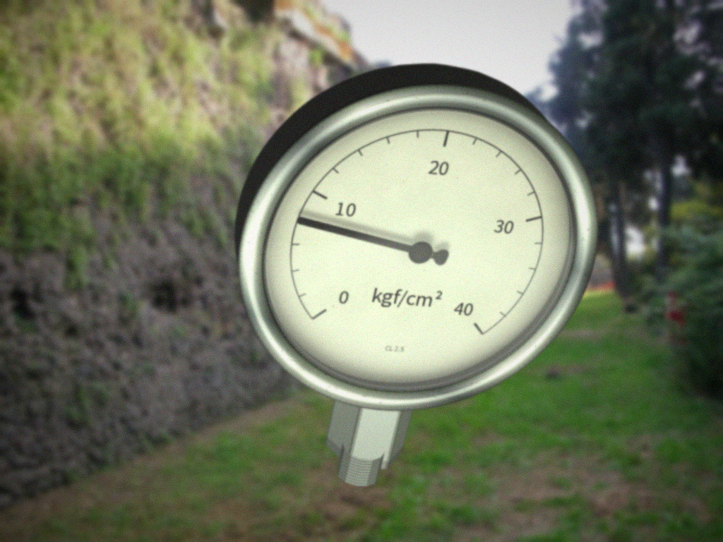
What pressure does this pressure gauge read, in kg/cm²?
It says 8 kg/cm²
